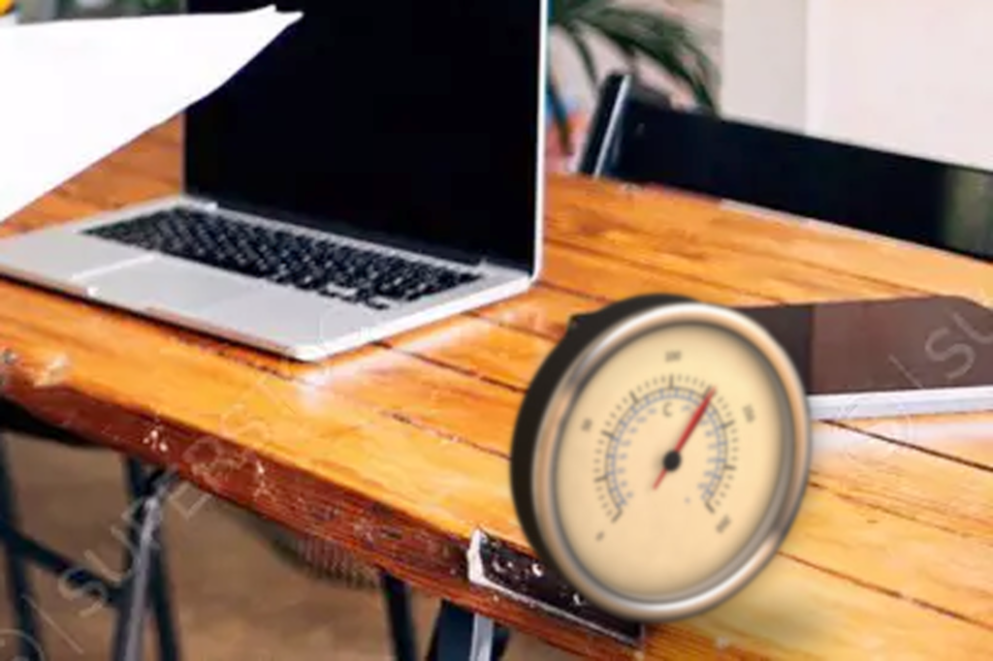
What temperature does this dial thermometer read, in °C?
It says 125 °C
